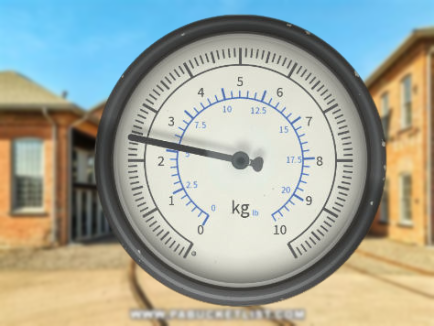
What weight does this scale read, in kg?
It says 2.4 kg
